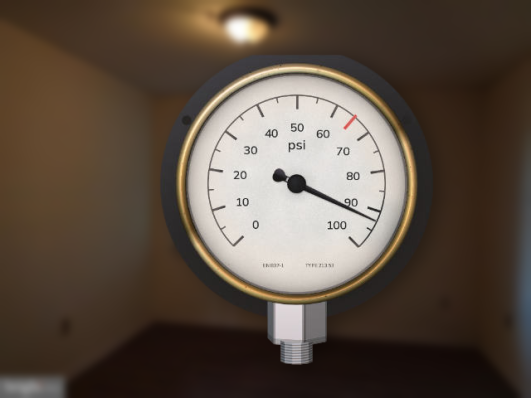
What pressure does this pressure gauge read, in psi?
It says 92.5 psi
